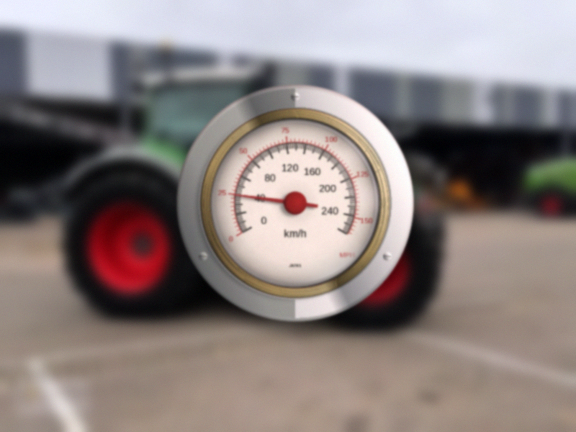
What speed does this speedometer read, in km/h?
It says 40 km/h
